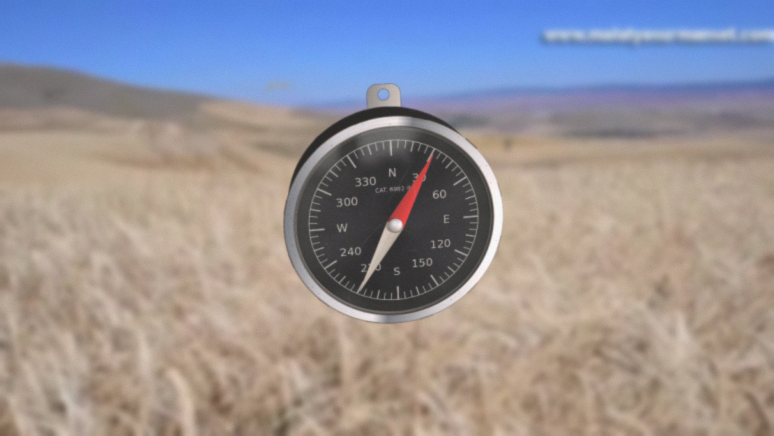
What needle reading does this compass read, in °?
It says 30 °
